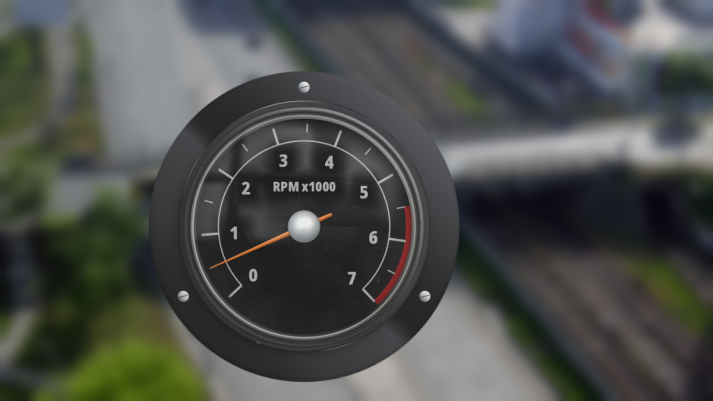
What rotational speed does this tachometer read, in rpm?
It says 500 rpm
